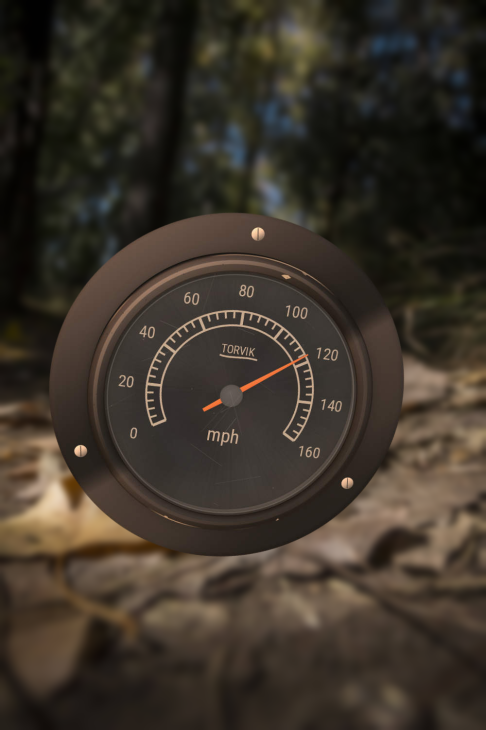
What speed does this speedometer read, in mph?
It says 116 mph
